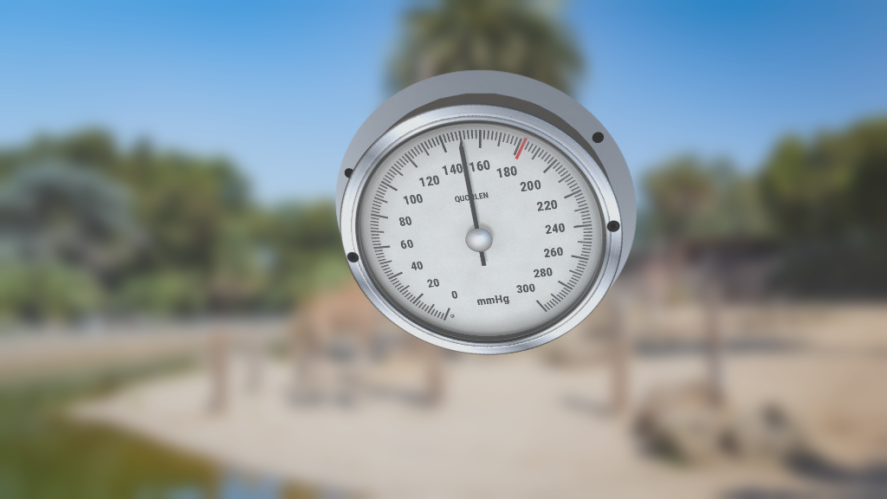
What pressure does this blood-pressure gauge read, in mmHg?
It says 150 mmHg
